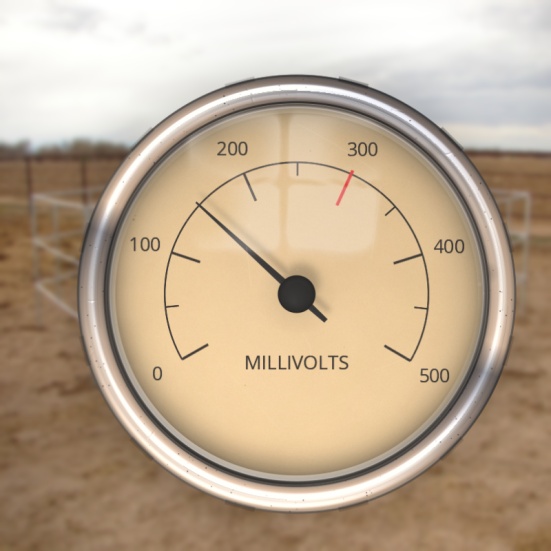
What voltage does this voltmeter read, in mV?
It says 150 mV
